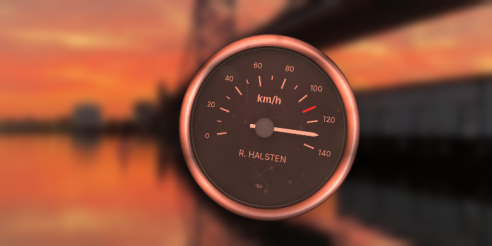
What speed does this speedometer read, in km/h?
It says 130 km/h
